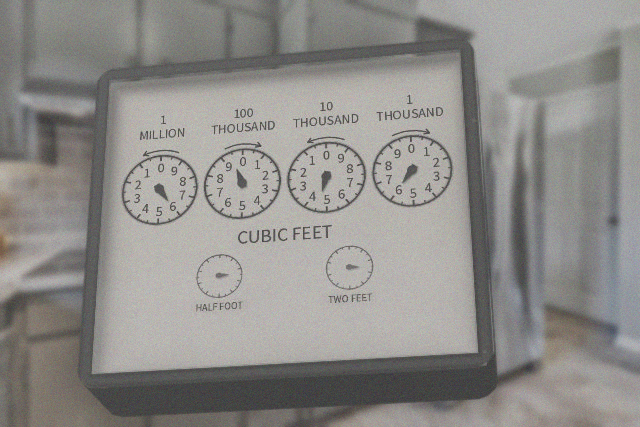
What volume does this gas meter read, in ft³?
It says 594600 ft³
